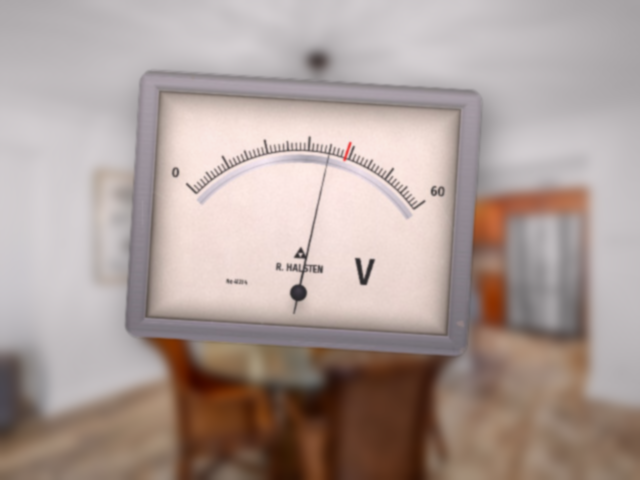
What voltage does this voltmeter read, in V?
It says 35 V
